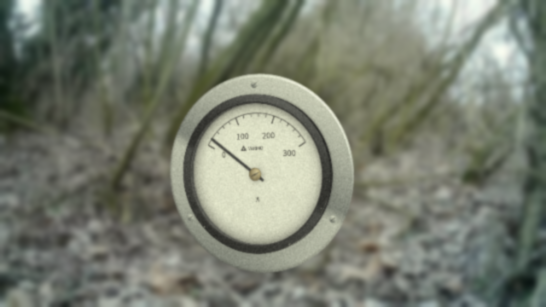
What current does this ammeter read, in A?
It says 20 A
